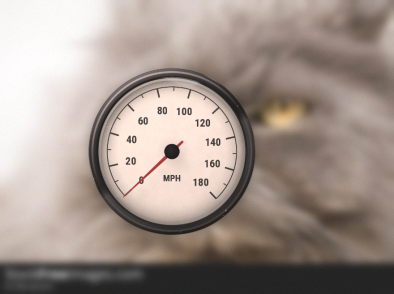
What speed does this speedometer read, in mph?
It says 0 mph
